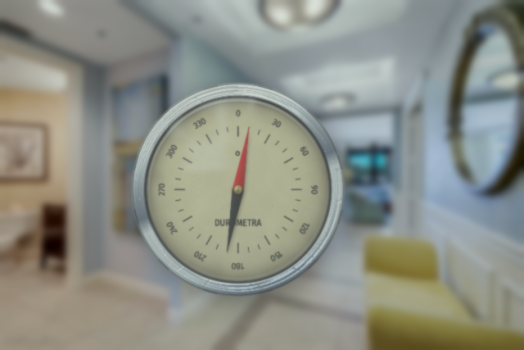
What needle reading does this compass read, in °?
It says 10 °
